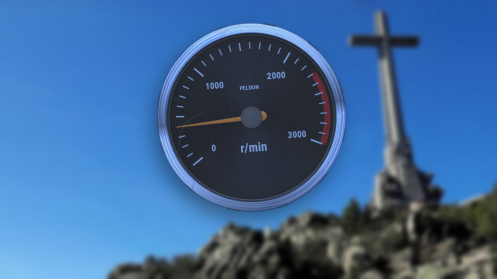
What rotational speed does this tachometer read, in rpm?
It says 400 rpm
